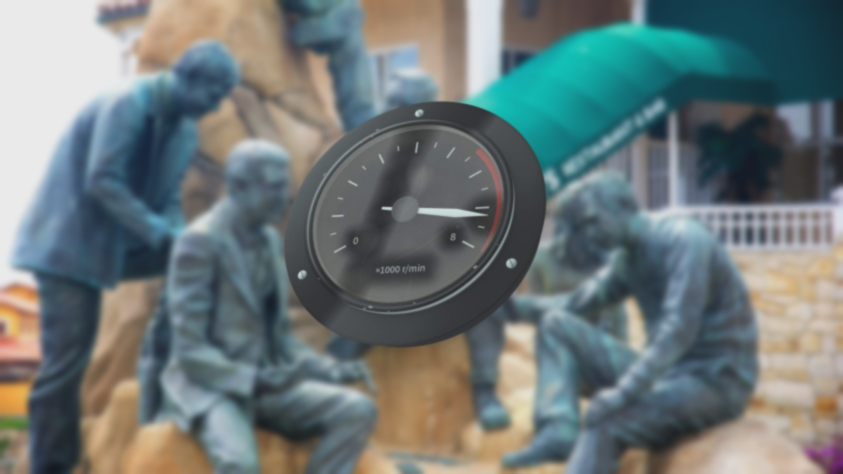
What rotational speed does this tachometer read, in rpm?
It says 7250 rpm
